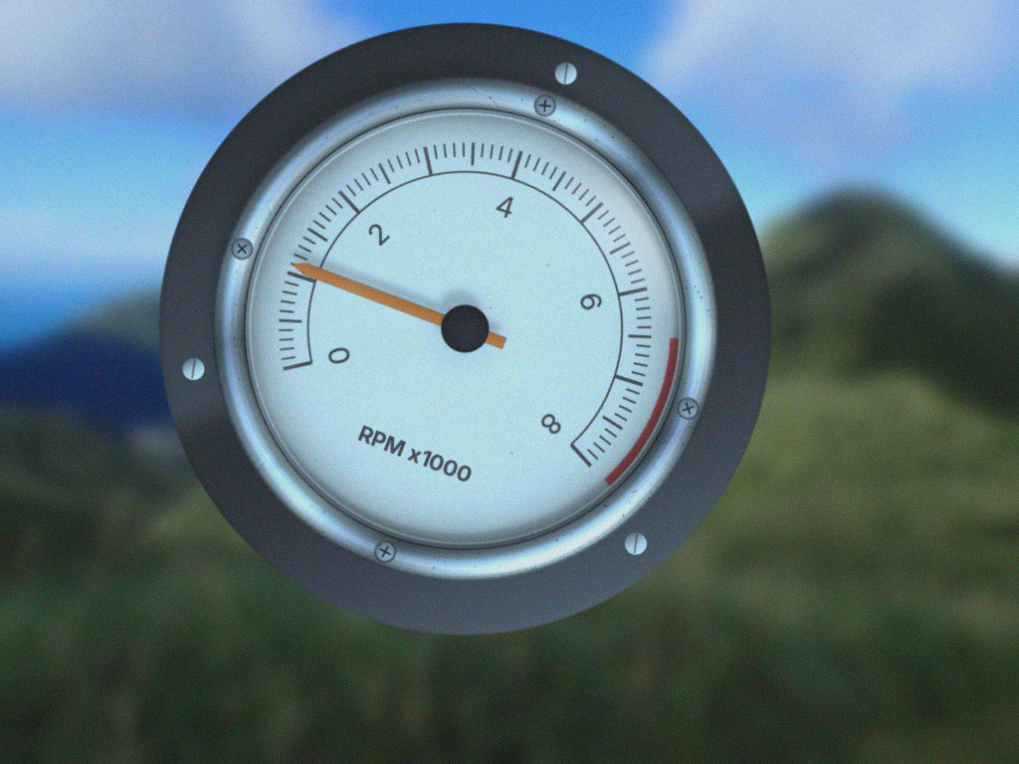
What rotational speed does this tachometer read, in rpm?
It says 1100 rpm
